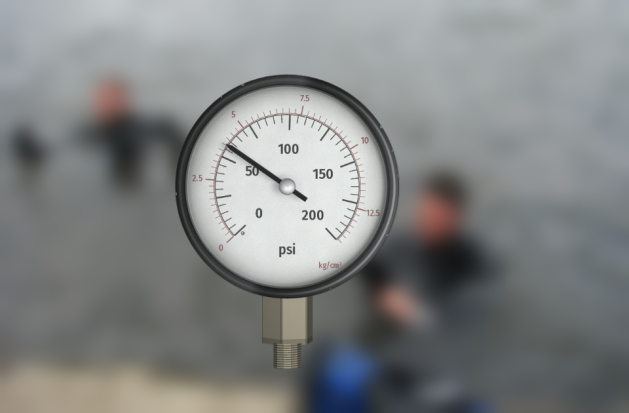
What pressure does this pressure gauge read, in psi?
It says 57.5 psi
